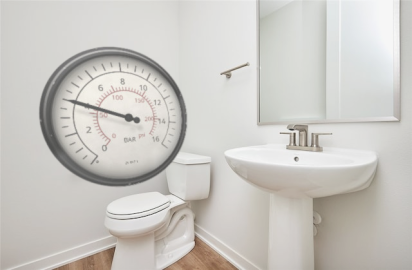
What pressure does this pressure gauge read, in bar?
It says 4 bar
